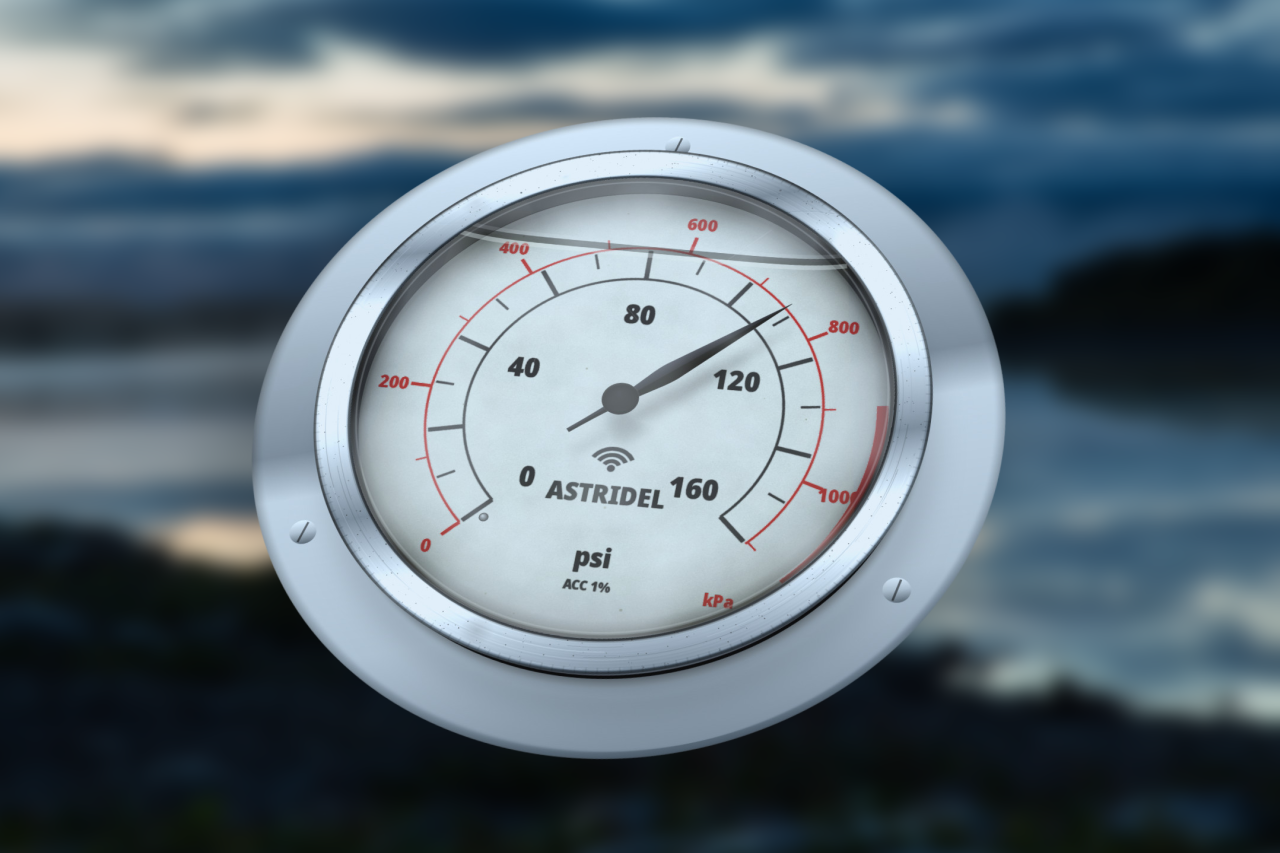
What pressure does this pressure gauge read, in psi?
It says 110 psi
